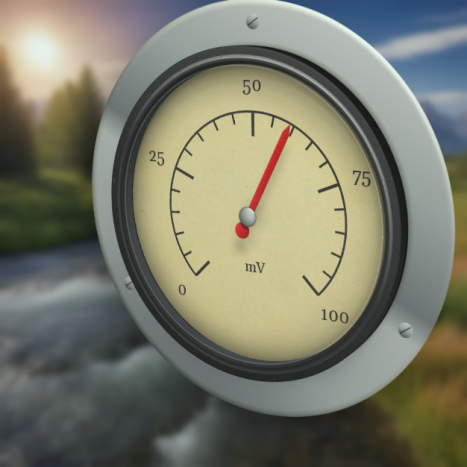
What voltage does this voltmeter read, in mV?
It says 60 mV
